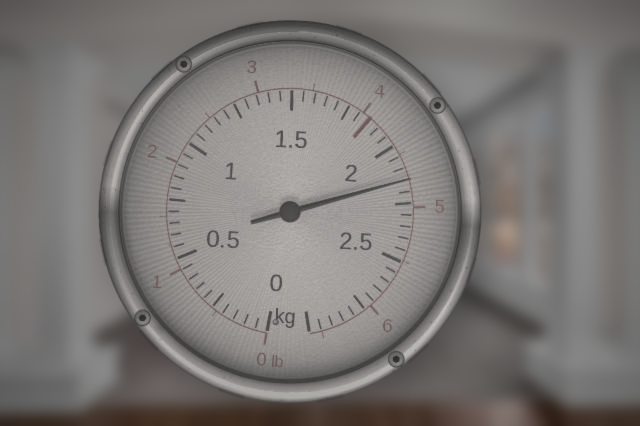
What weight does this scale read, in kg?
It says 2.15 kg
